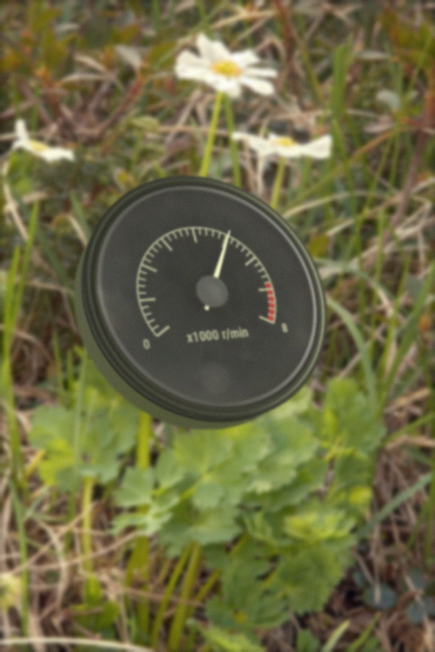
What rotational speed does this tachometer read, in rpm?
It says 5000 rpm
